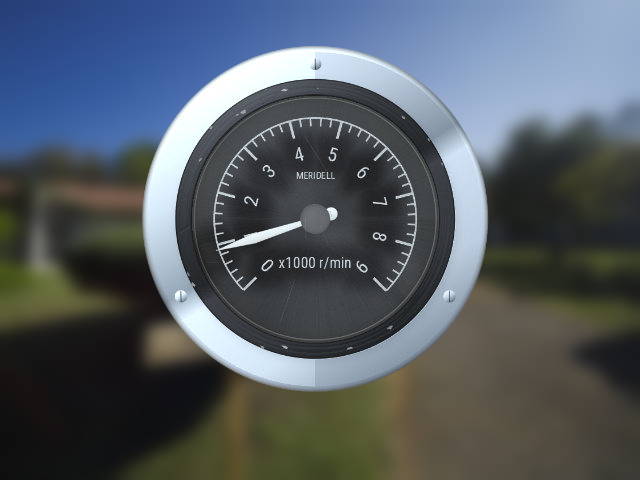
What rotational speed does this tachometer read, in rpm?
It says 900 rpm
